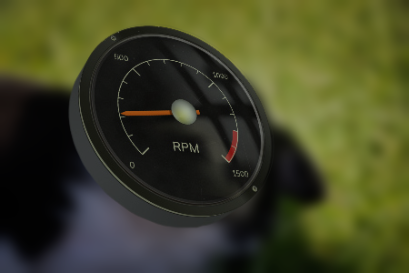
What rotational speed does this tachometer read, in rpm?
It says 200 rpm
